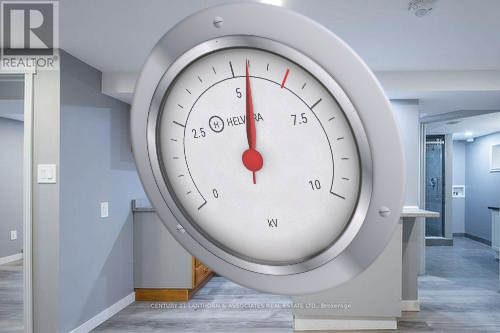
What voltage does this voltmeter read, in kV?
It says 5.5 kV
